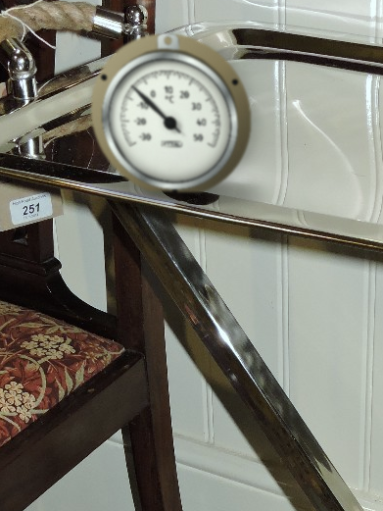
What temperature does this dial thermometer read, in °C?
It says -5 °C
